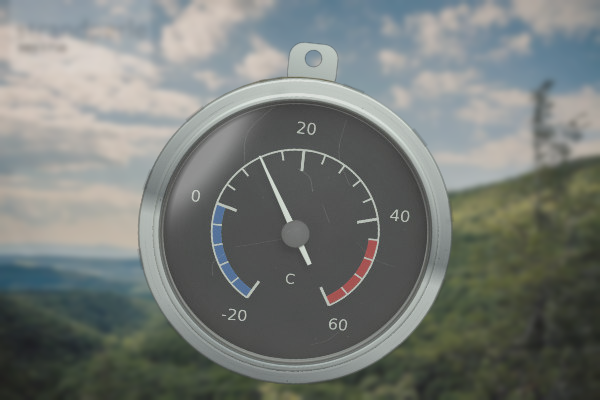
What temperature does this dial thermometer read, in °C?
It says 12 °C
